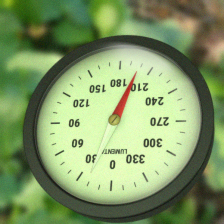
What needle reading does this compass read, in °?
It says 200 °
